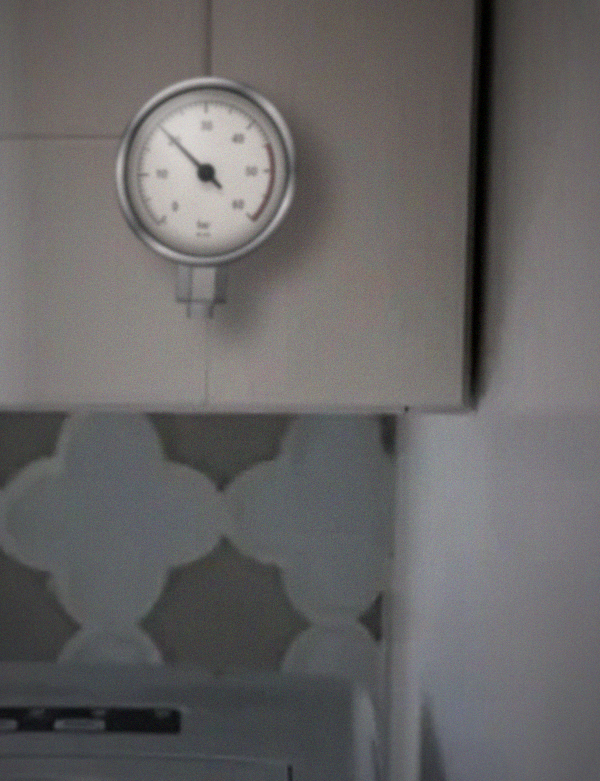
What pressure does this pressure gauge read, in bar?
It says 20 bar
